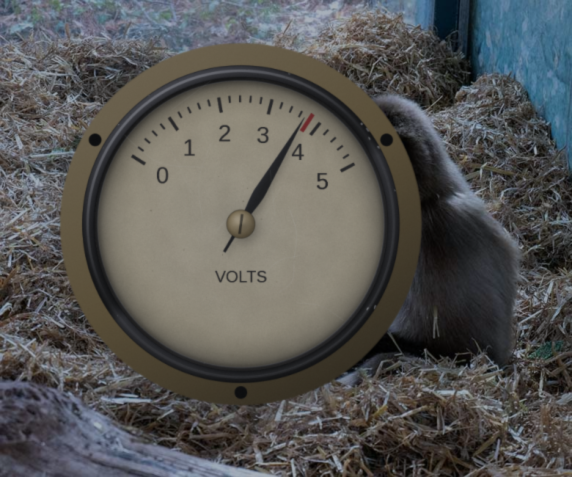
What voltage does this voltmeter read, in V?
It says 3.7 V
